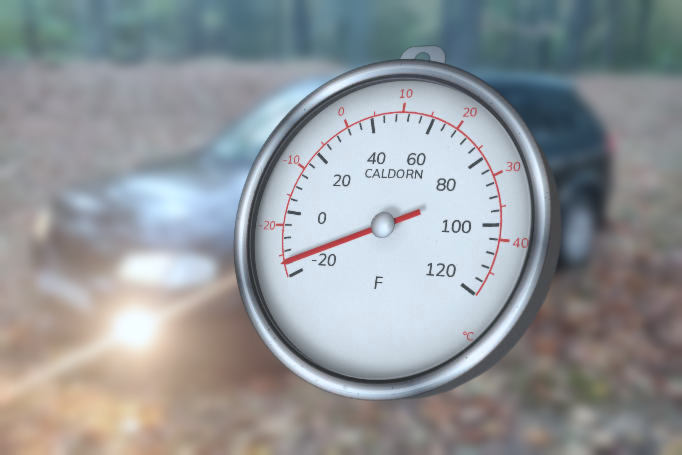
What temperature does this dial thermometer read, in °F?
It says -16 °F
